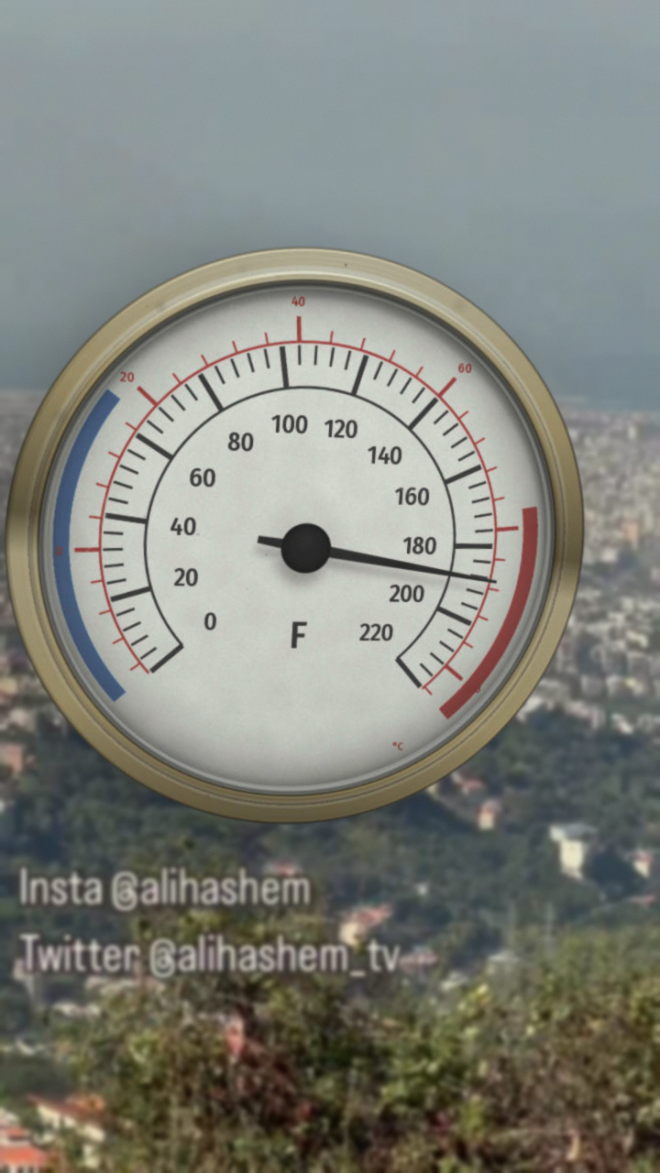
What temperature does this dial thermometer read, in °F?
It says 188 °F
